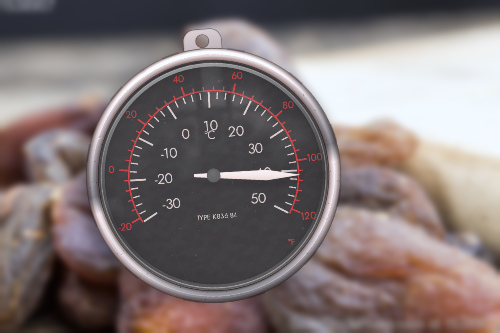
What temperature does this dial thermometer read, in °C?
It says 41 °C
